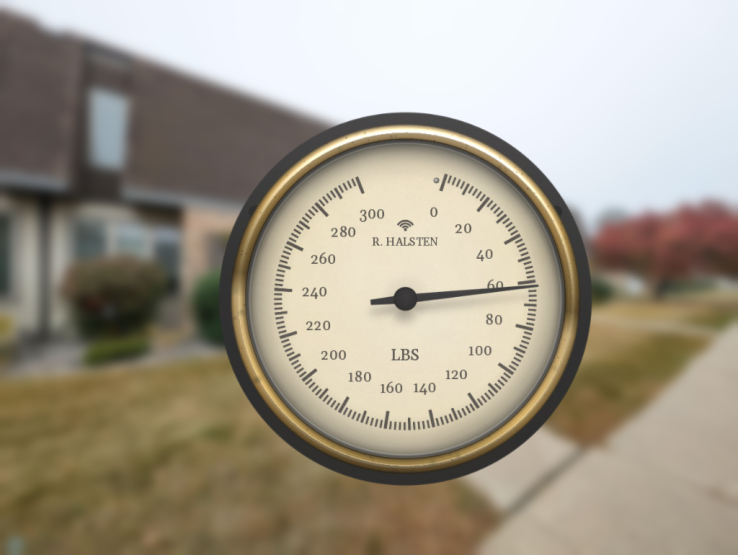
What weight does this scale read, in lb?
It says 62 lb
